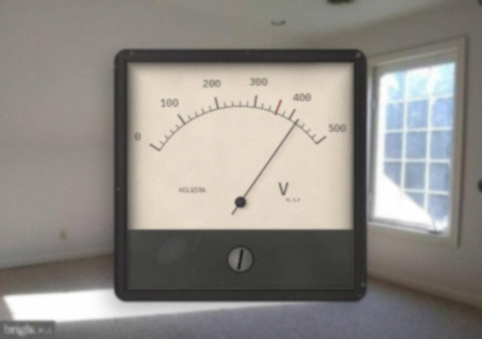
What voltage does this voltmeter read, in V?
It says 420 V
